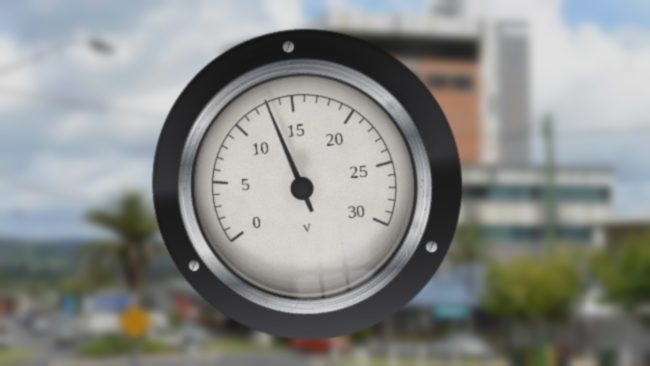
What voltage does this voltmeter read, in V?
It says 13 V
